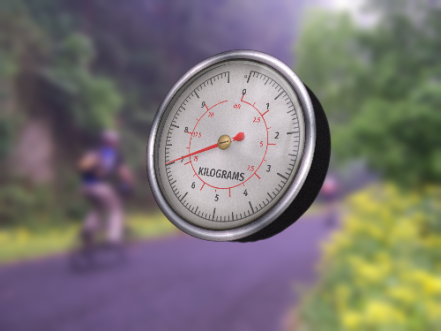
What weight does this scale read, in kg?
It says 7 kg
